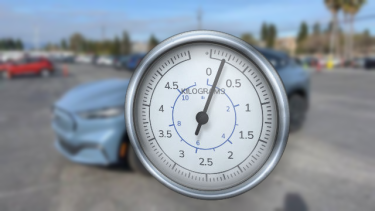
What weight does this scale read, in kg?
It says 0.2 kg
